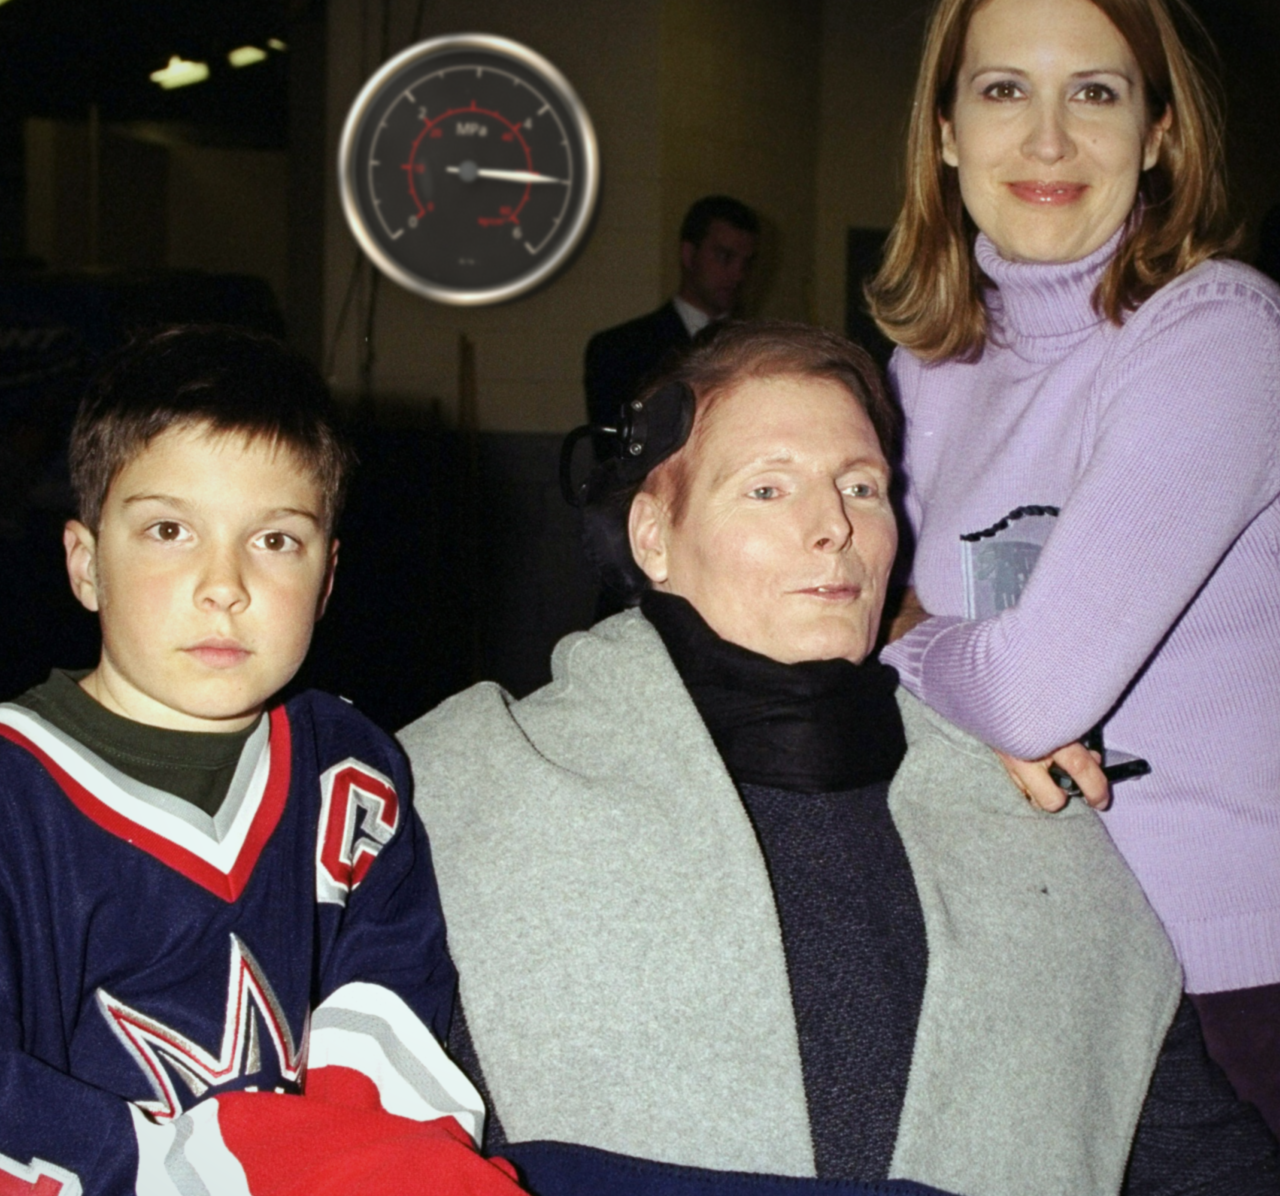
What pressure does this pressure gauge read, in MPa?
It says 5 MPa
